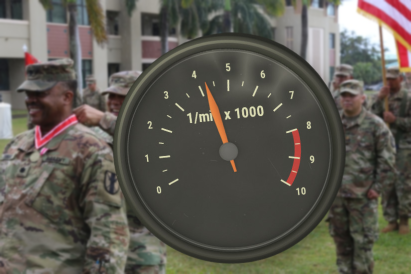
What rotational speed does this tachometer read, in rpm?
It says 4250 rpm
